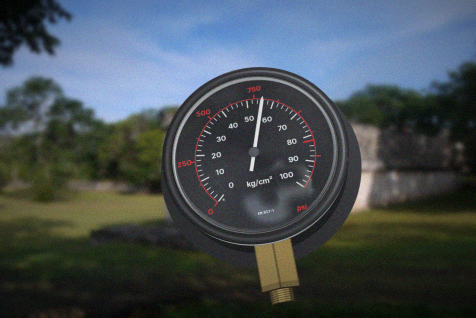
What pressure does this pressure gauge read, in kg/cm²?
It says 56 kg/cm²
